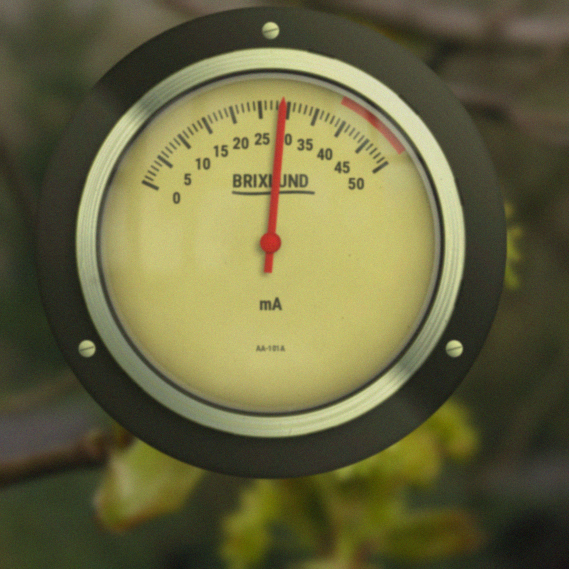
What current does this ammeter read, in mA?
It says 29 mA
